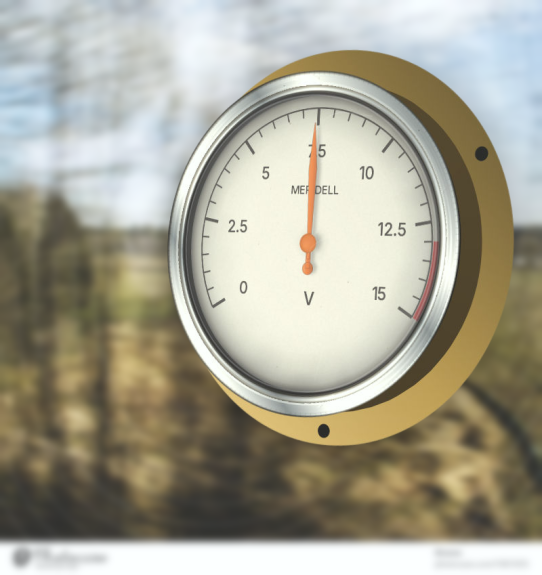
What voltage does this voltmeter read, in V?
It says 7.5 V
